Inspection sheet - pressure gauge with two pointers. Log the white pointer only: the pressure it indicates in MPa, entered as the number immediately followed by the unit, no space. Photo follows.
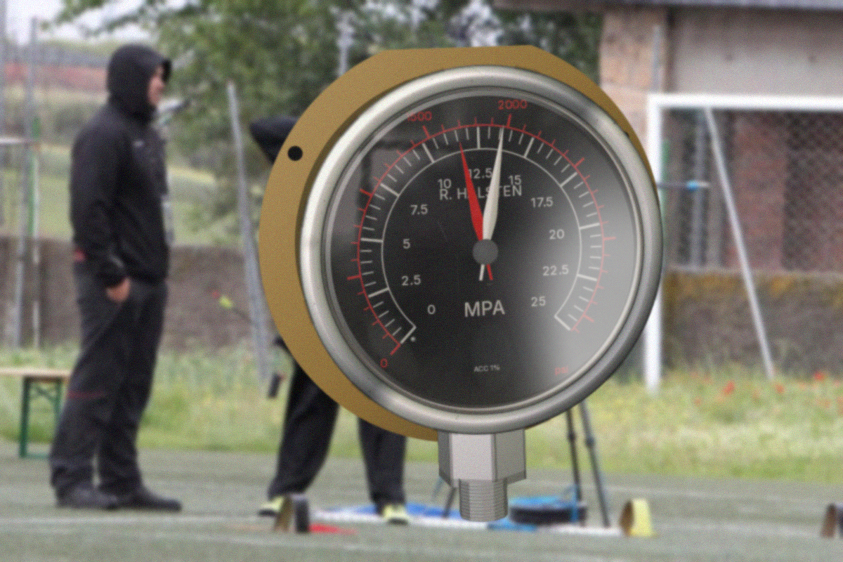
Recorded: 13.5MPa
